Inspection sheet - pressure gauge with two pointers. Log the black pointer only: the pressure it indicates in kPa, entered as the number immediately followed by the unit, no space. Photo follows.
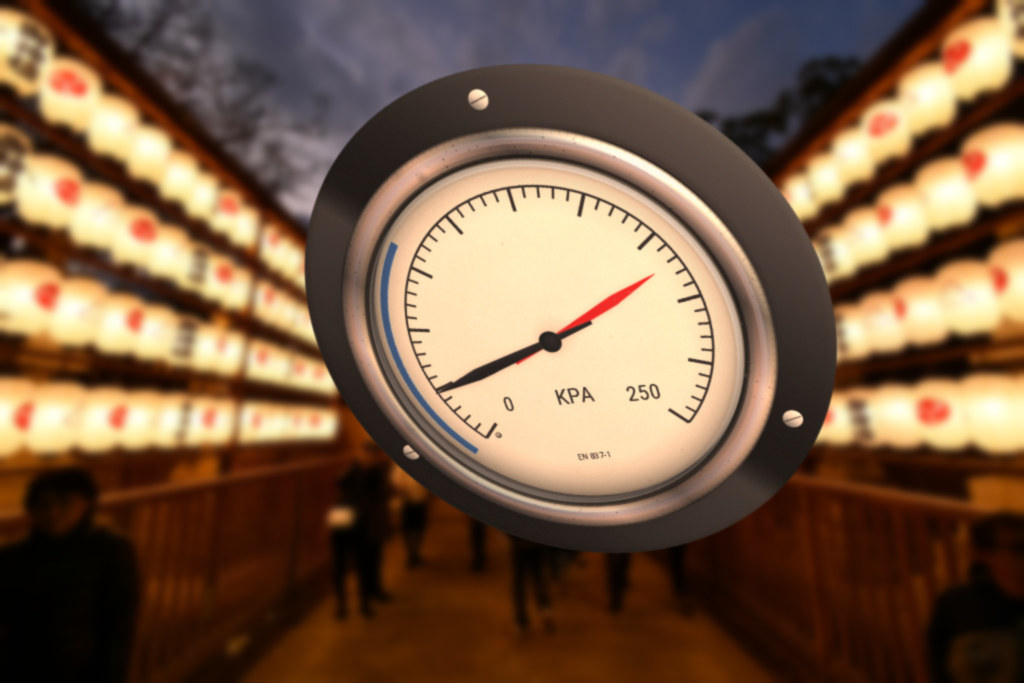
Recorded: 25kPa
